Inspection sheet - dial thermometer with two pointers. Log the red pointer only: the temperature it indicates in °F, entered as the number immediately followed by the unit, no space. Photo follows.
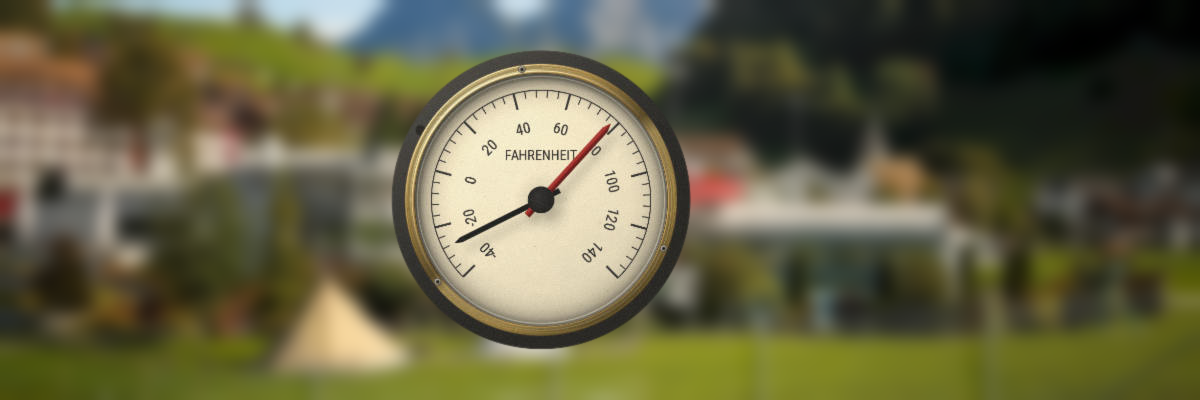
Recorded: 78°F
